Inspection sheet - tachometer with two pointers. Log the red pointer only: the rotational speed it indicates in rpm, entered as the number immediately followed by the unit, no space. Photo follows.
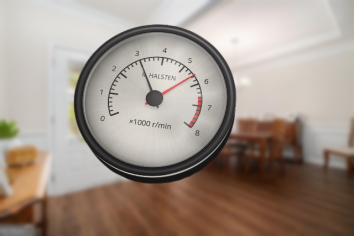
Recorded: 5600rpm
